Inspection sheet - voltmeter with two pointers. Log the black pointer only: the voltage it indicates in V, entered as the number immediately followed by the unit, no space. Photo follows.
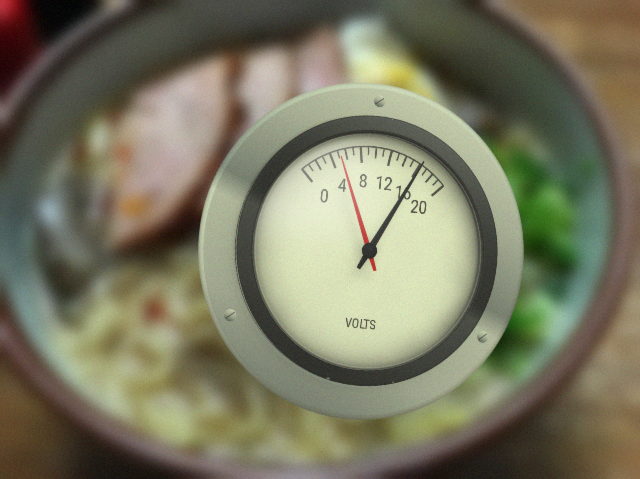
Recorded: 16V
